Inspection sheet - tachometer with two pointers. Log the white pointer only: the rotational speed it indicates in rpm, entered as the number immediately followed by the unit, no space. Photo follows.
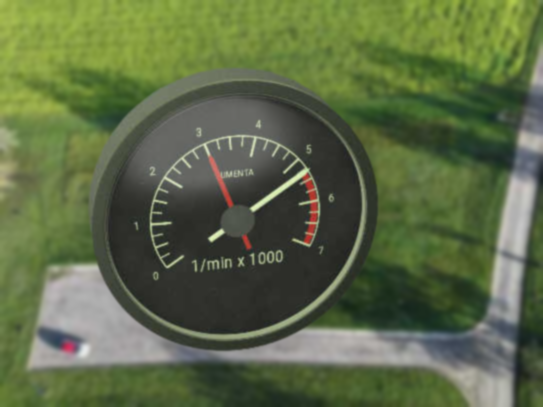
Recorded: 5250rpm
